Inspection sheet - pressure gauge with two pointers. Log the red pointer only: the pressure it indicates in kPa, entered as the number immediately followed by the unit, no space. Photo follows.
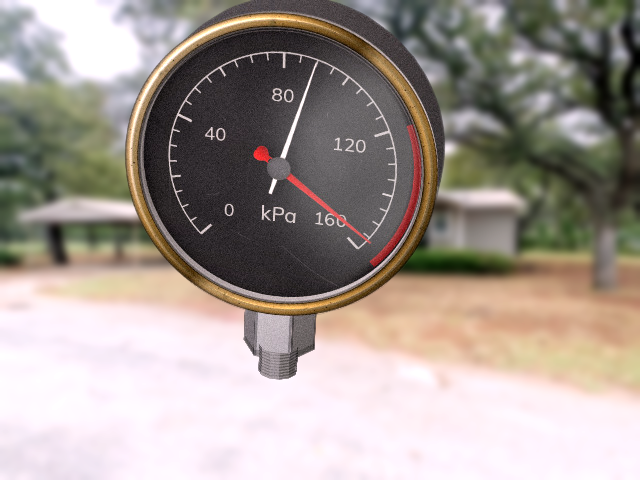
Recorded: 155kPa
